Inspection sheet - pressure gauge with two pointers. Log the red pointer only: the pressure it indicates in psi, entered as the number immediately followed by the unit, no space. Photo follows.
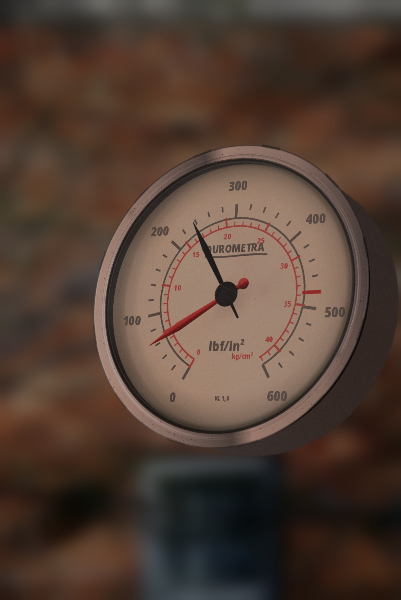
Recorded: 60psi
